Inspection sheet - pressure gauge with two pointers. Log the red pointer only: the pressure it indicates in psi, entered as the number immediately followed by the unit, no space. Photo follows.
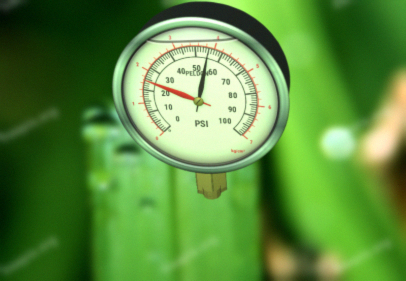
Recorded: 25psi
